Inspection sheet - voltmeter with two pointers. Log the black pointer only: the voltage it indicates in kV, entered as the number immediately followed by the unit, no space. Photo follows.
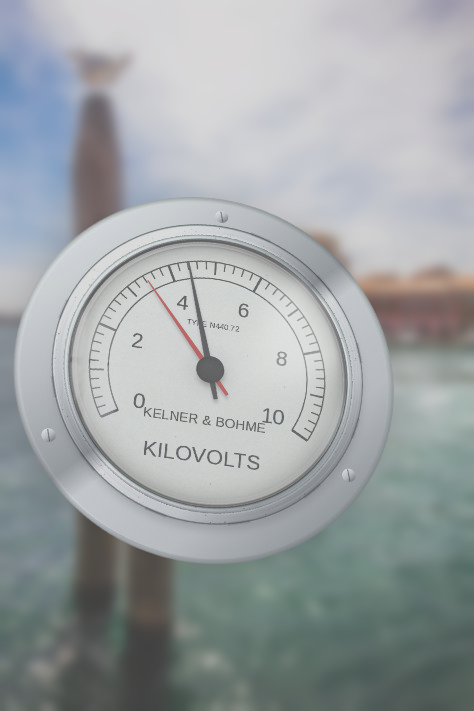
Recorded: 4.4kV
